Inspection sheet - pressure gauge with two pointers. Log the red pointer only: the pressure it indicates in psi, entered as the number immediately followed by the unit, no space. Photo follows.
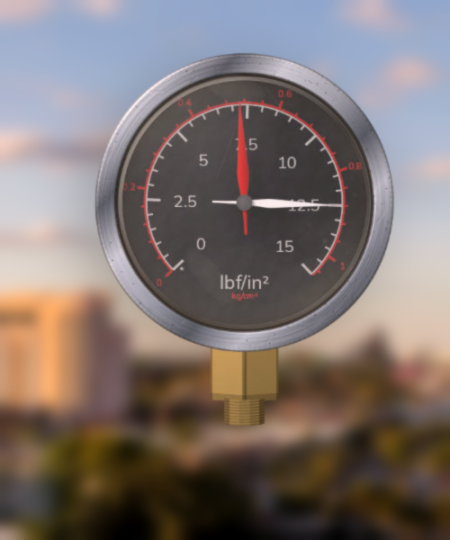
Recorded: 7.25psi
